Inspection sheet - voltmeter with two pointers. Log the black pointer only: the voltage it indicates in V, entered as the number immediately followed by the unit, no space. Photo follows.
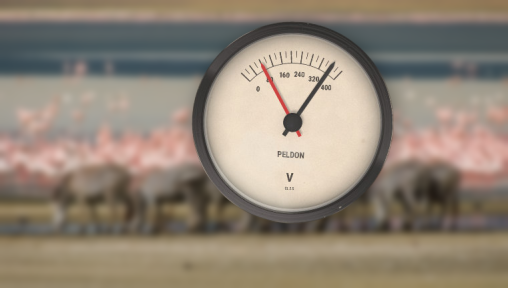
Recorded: 360V
